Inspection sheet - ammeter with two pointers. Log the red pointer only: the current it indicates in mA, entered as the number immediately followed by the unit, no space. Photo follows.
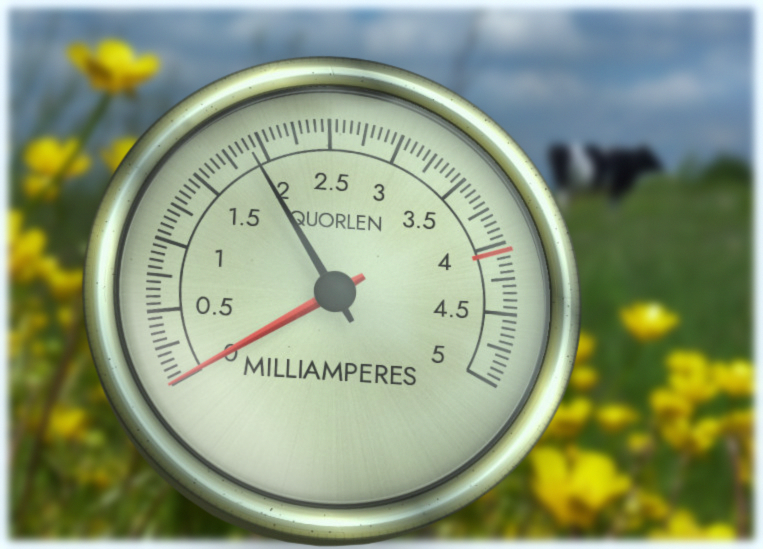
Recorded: 0mA
